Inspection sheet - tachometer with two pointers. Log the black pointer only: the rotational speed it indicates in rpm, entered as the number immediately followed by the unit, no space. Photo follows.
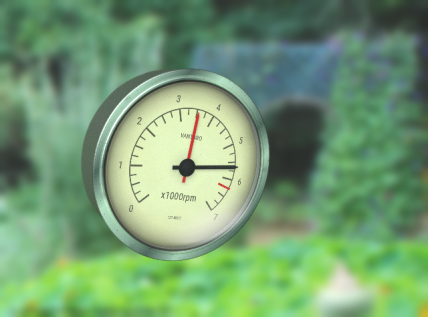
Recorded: 5625rpm
